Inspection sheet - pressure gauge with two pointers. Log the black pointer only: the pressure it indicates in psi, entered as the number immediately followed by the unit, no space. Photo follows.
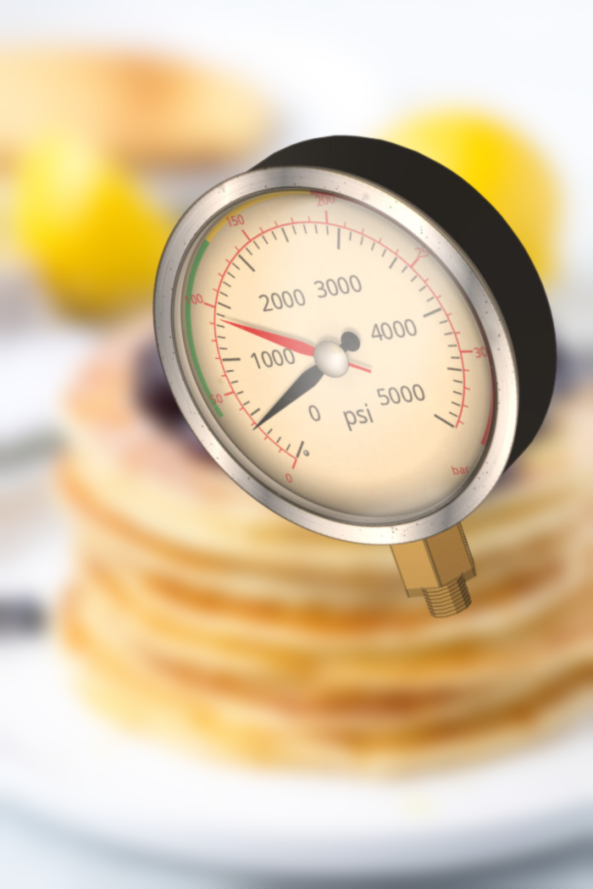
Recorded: 400psi
